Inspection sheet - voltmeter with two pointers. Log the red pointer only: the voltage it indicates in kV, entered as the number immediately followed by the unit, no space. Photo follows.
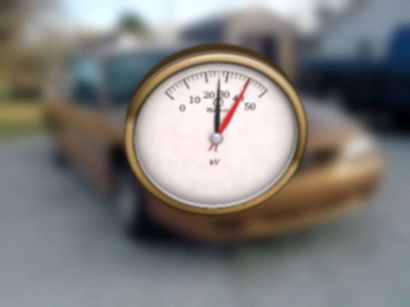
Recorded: 40kV
